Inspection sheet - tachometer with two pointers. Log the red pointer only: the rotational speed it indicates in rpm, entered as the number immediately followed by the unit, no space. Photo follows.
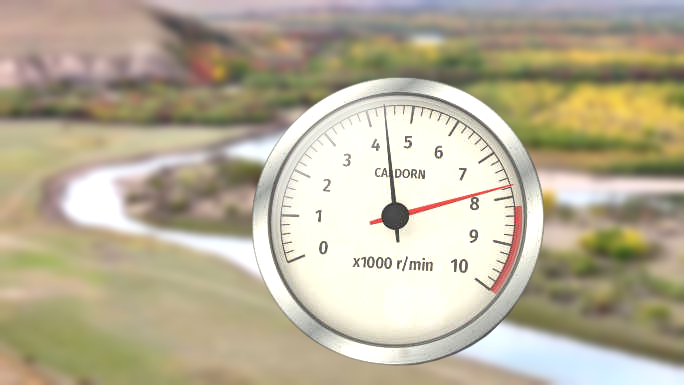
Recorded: 7800rpm
